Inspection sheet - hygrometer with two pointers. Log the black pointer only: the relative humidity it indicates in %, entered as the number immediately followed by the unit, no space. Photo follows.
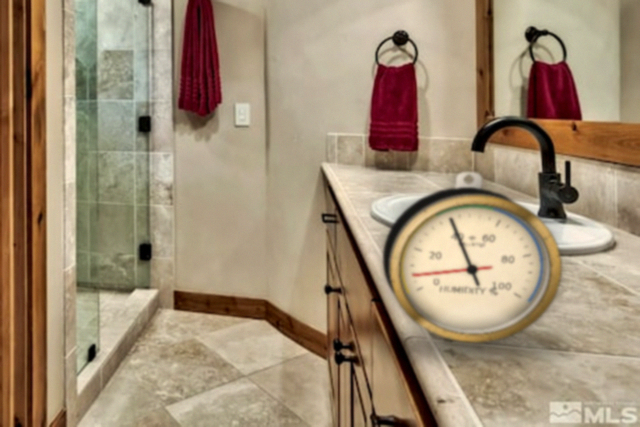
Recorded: 40%
